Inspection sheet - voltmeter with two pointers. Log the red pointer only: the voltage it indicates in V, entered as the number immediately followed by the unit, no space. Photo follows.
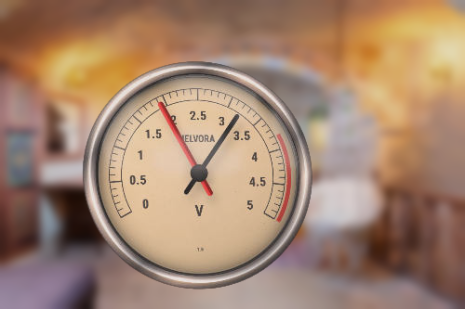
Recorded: 1.9V
